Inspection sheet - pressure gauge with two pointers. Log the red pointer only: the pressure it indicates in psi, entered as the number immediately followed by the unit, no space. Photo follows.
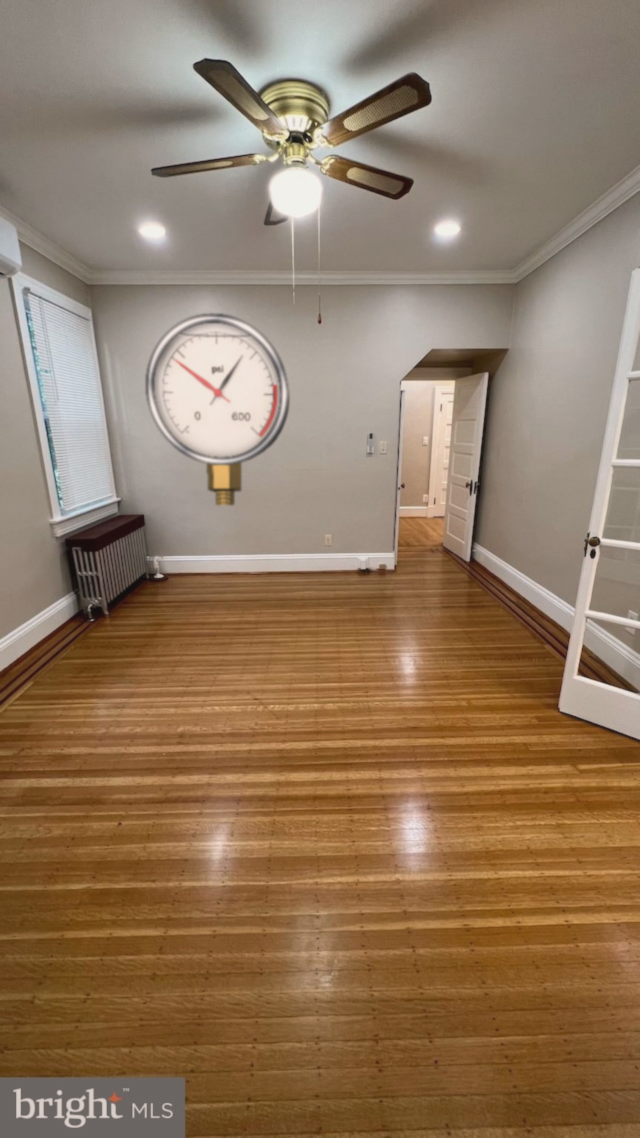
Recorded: 180psi
